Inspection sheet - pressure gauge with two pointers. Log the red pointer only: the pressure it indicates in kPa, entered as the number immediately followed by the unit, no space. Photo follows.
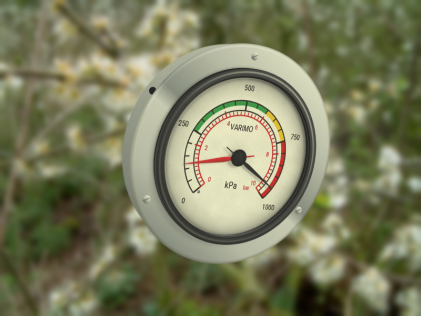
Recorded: 125kPa
